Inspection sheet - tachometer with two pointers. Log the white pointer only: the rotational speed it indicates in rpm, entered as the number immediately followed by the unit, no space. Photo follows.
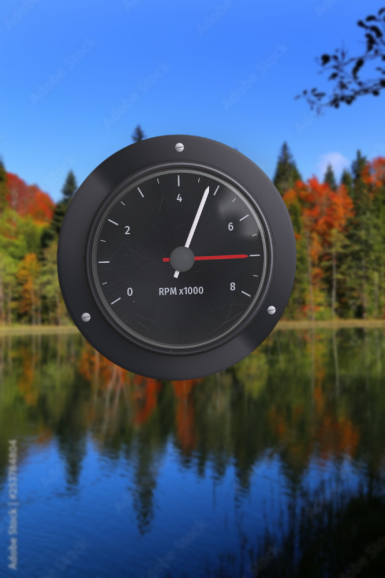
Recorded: 4750rpm
